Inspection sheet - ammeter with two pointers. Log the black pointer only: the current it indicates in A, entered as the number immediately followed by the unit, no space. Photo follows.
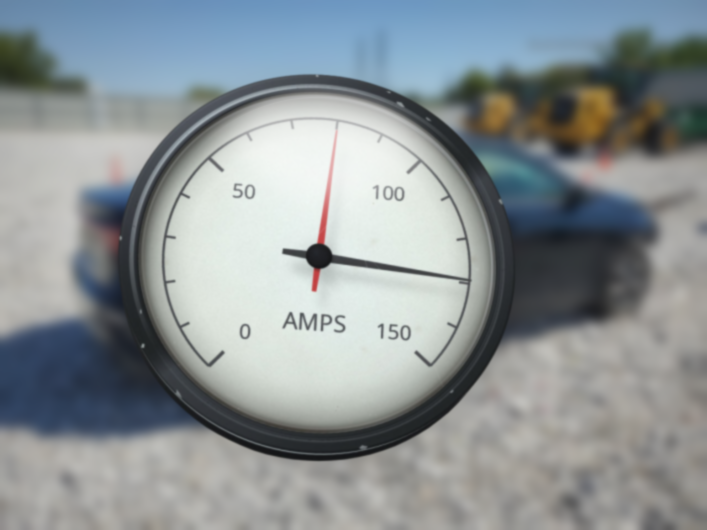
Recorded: 130A
